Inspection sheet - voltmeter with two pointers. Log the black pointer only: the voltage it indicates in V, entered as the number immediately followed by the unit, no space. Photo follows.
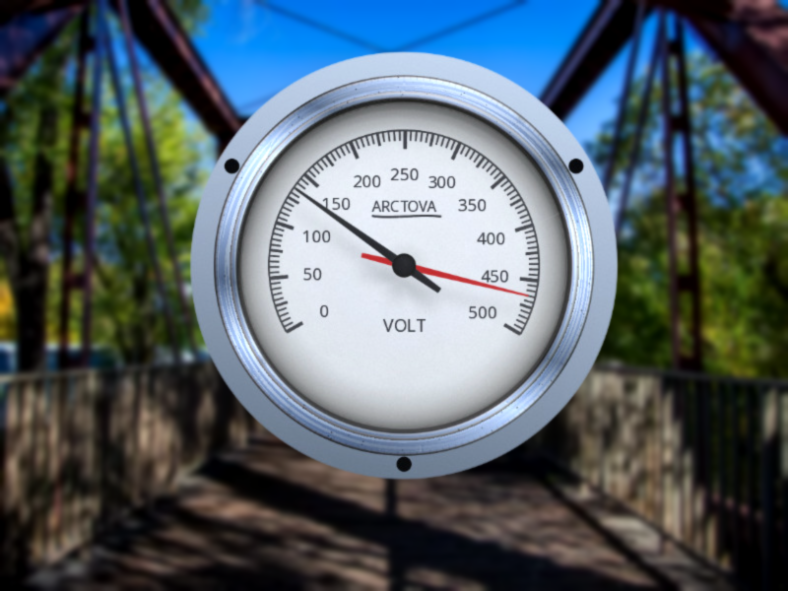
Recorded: 135V
